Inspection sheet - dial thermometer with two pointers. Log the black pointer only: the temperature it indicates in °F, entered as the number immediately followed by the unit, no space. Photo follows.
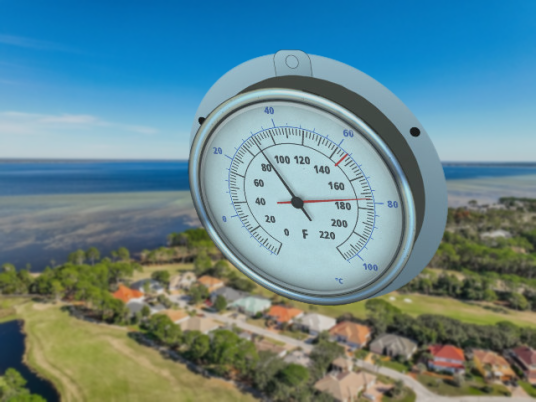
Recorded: 90°F
